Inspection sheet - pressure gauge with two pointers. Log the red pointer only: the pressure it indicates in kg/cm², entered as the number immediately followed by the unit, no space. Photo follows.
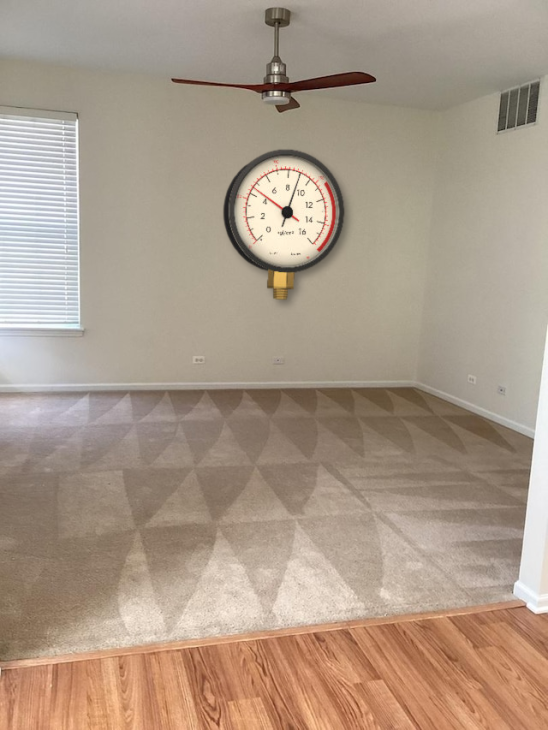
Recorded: 4.5kg/cm²
